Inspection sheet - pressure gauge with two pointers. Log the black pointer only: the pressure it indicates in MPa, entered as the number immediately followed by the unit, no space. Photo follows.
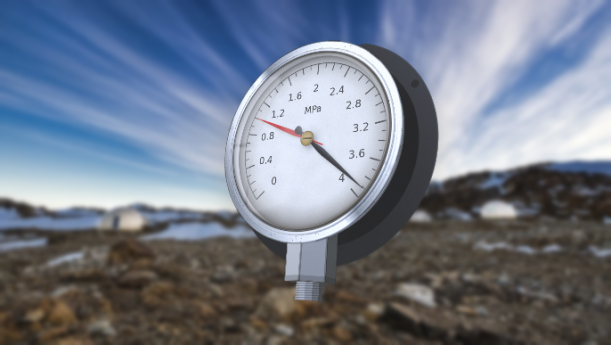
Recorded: 3.9MPa
